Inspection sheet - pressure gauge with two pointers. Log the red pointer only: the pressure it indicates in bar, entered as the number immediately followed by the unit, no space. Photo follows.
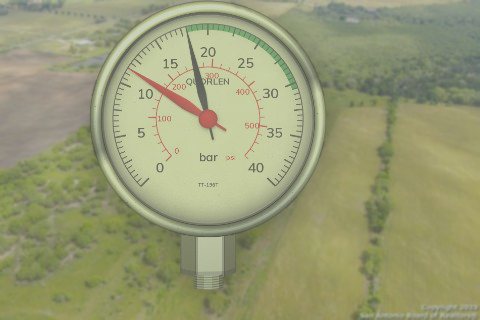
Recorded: 11.5bar
